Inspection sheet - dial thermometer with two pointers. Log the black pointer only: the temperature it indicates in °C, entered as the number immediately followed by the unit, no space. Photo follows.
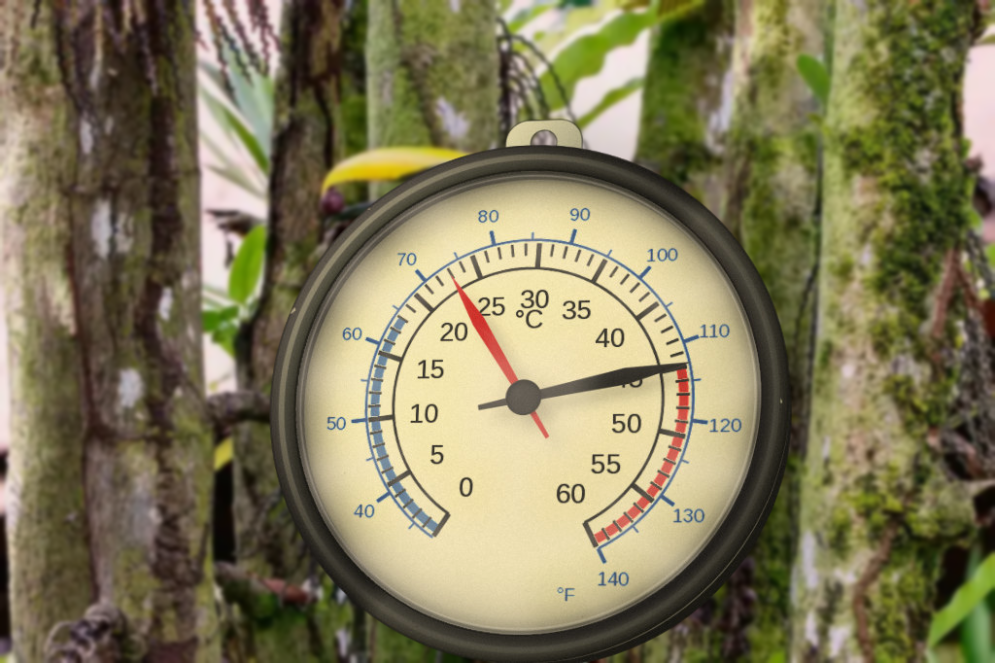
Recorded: 45°C
